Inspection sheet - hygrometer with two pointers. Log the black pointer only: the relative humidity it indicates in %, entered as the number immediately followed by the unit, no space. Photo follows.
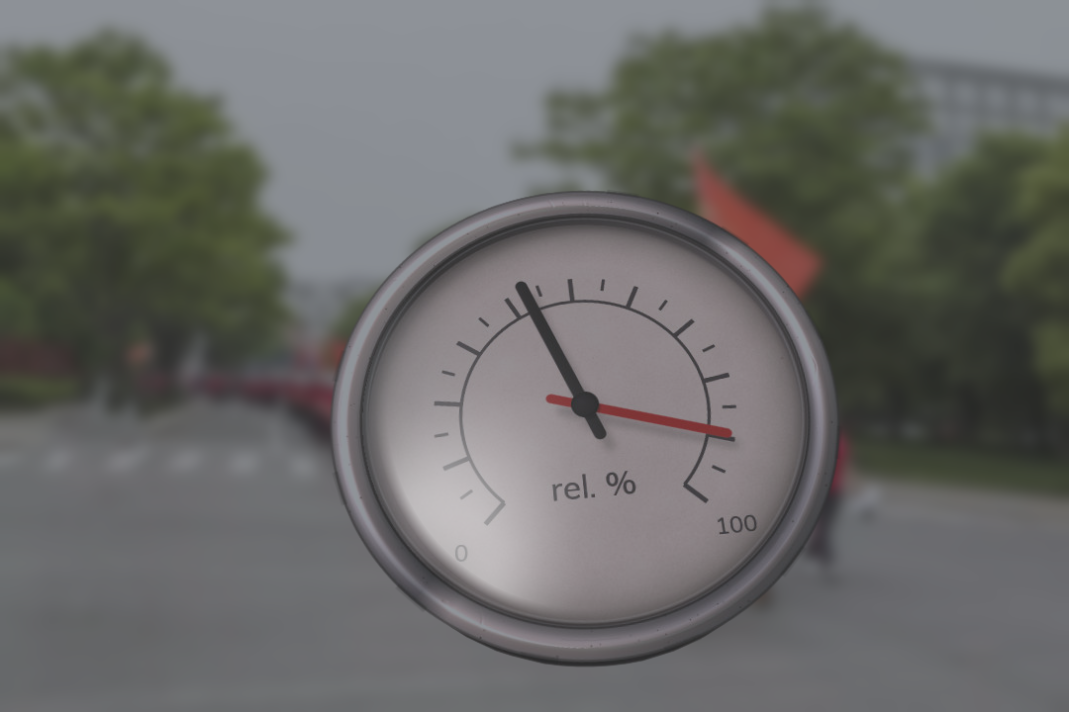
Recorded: 42.5%
